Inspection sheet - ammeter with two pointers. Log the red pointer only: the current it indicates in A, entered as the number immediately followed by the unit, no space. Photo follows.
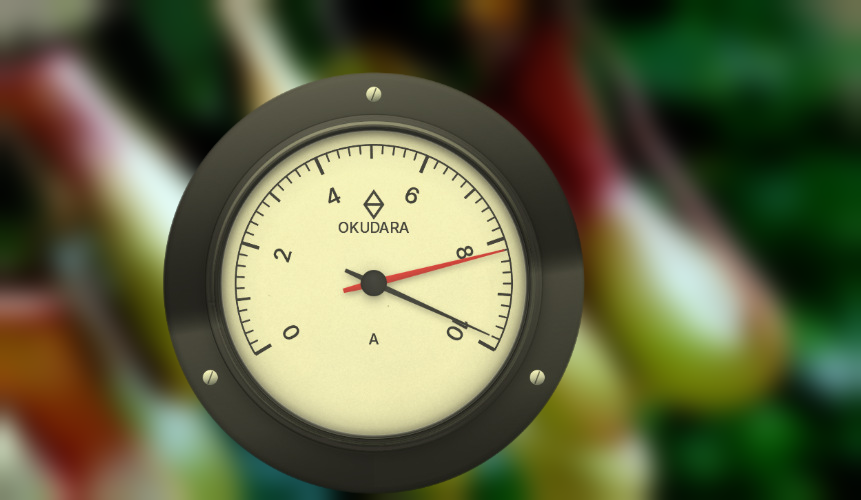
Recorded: 8.2A
